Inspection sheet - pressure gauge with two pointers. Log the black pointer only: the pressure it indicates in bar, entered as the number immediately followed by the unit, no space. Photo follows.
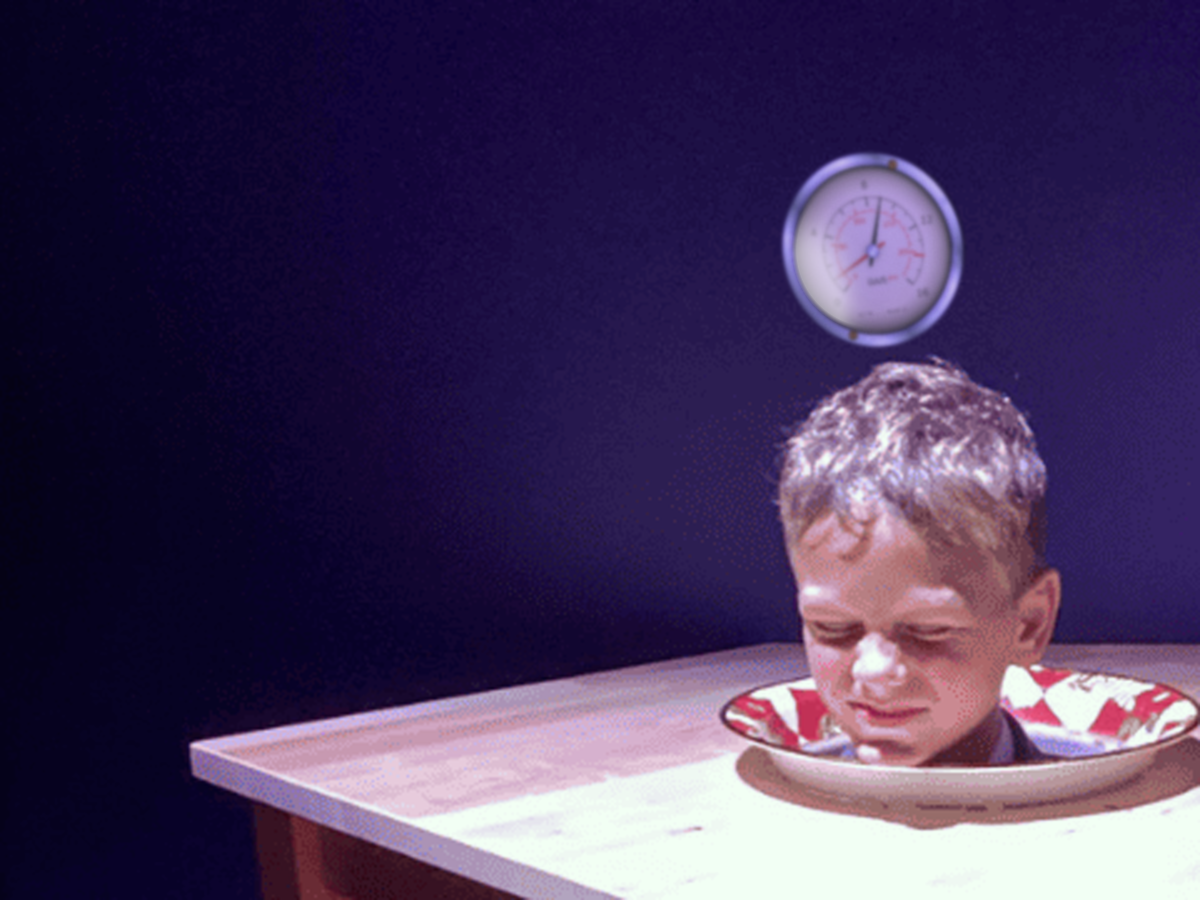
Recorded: 9bar
